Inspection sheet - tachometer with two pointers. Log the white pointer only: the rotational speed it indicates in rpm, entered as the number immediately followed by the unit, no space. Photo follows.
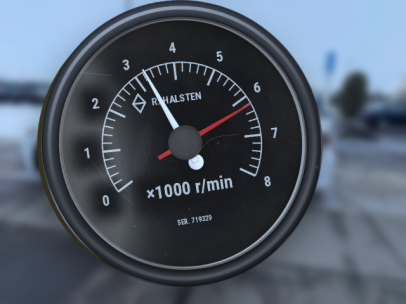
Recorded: 3200rpm
